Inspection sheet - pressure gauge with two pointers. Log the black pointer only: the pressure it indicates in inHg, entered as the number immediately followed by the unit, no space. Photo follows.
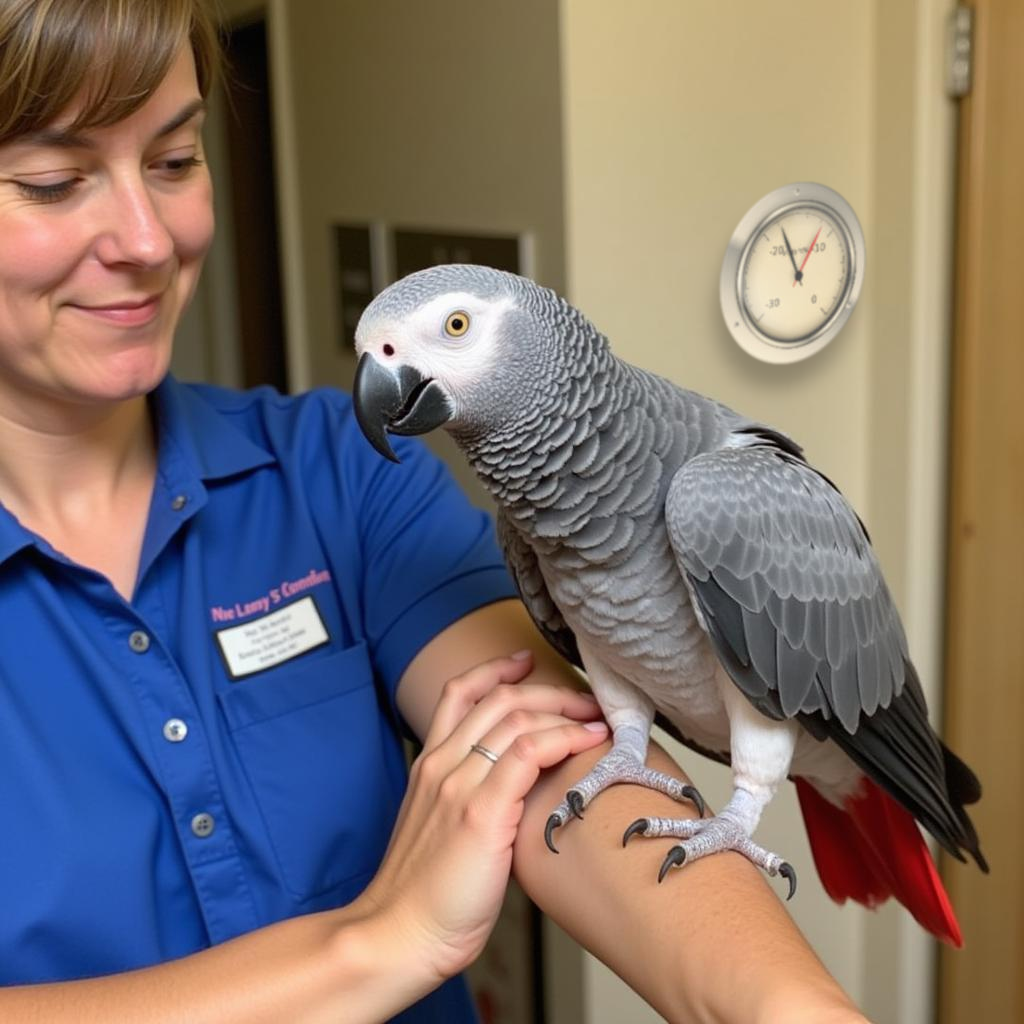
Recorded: -18inHg
